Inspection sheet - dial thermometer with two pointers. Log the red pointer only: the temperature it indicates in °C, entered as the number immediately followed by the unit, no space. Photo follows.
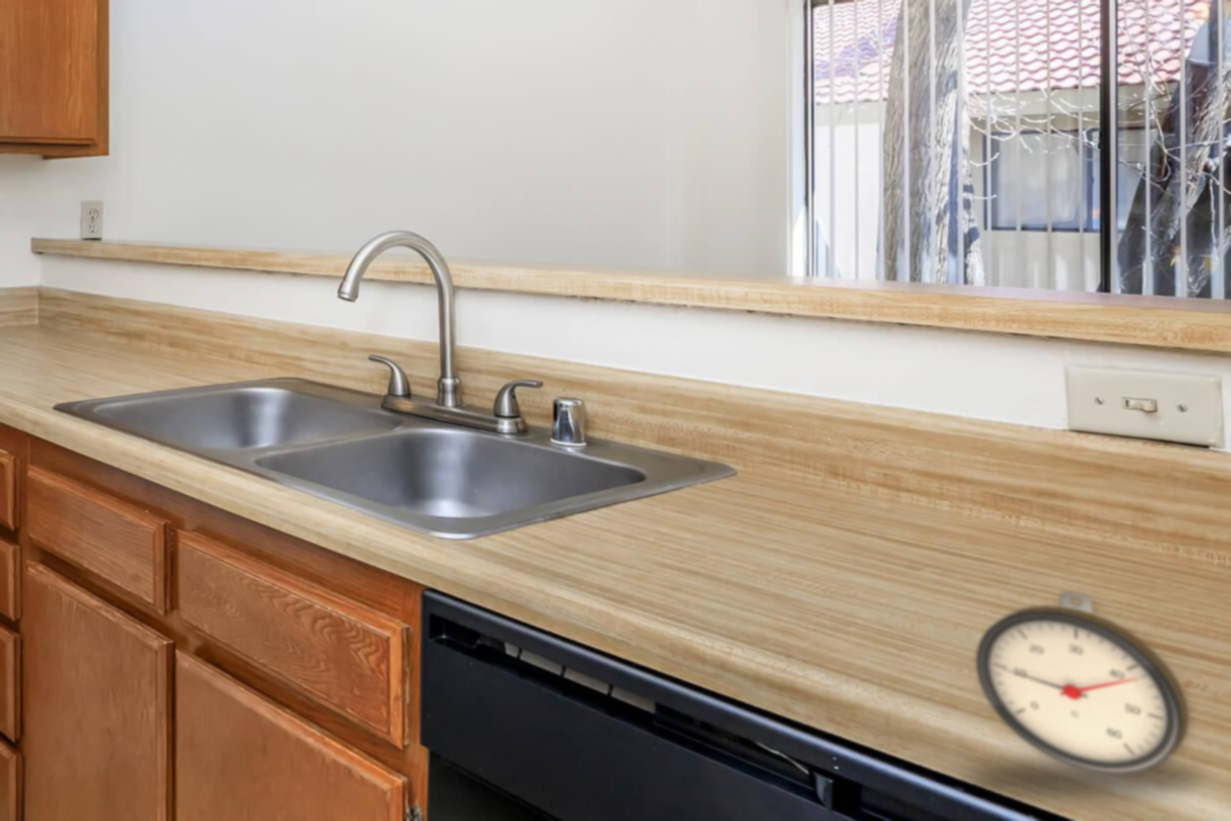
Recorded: 42°C
